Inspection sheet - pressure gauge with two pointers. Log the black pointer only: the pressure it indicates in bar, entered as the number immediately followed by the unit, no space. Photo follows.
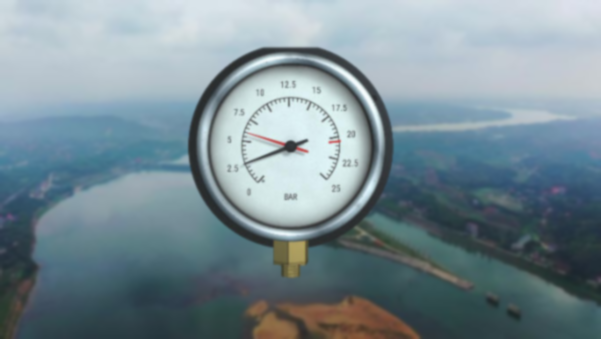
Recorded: 2.5bar
